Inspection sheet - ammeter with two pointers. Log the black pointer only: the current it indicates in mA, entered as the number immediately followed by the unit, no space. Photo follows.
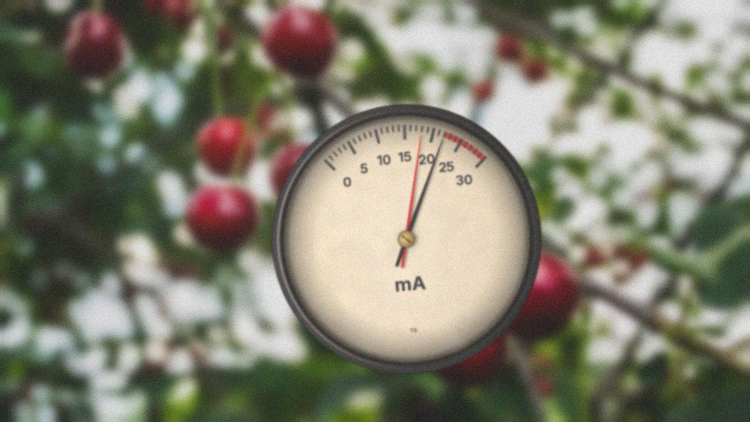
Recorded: 22mA
